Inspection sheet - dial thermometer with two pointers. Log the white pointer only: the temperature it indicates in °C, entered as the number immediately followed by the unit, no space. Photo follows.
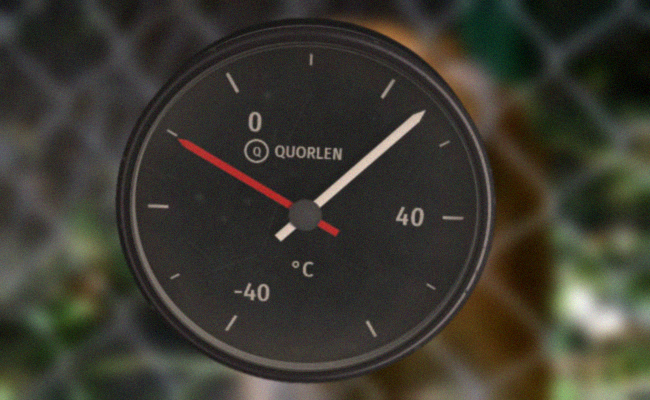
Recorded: 25°C
